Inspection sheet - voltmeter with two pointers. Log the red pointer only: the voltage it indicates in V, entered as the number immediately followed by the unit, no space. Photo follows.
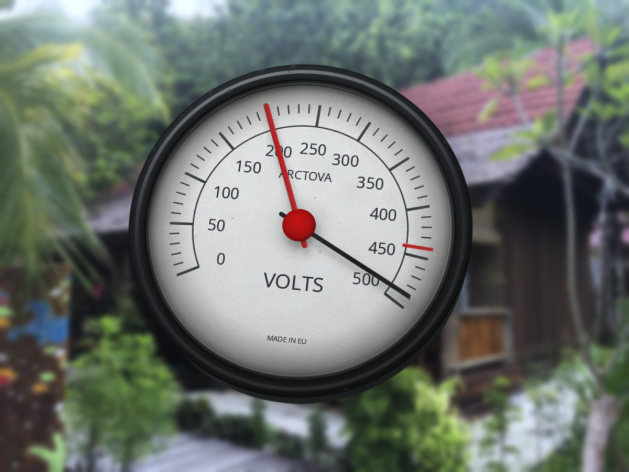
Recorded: 200V
